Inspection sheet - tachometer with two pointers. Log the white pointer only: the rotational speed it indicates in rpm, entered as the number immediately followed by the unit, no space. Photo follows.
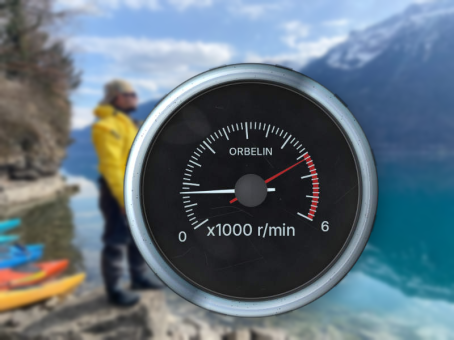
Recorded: 800rpm
